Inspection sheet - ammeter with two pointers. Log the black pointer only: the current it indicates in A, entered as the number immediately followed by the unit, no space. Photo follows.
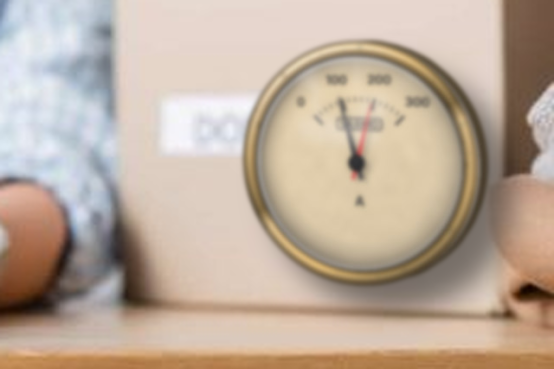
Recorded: 100A
